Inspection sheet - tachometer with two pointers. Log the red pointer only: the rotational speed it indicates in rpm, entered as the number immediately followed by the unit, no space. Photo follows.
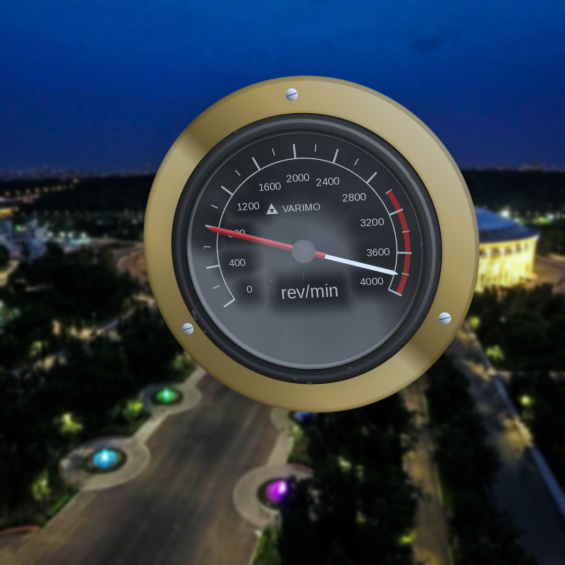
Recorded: 800rpm
